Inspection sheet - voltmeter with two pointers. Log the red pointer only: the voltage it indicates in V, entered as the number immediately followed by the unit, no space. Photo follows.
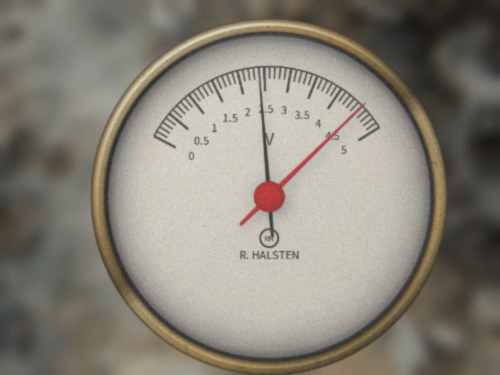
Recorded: 4.5V
